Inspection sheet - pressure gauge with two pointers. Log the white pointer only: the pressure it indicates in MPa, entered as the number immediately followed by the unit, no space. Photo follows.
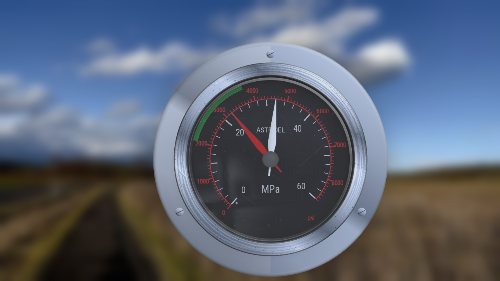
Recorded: 32MPa
